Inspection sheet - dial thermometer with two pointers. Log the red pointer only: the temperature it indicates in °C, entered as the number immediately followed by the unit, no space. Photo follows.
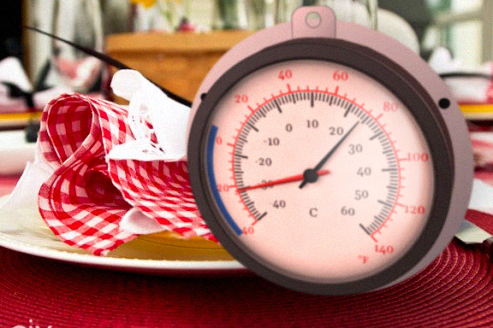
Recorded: -30°C
